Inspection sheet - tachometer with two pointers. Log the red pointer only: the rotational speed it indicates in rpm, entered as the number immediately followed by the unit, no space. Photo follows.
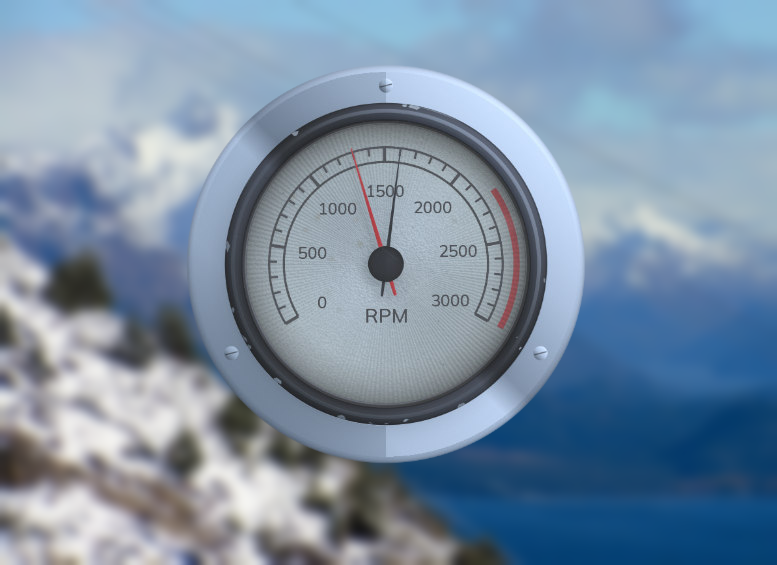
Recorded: 1300rpm
